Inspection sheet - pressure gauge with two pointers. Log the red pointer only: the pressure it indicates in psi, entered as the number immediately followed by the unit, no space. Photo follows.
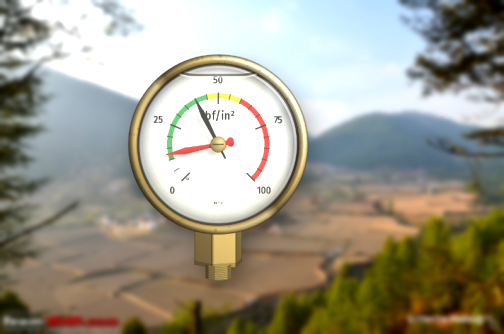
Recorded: 12.5psi
